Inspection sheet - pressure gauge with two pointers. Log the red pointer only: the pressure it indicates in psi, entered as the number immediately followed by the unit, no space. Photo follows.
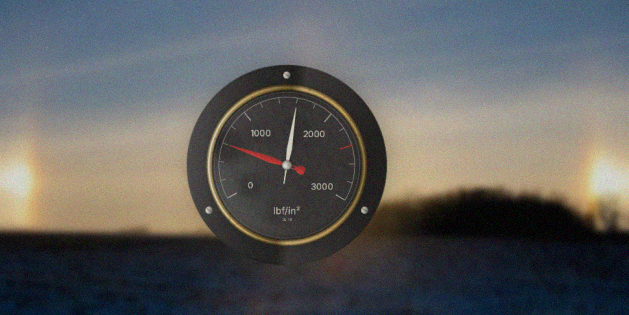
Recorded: 600psi
